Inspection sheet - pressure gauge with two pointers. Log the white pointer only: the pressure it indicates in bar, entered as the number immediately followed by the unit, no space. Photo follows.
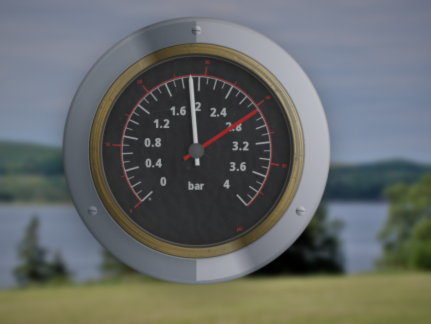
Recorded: 1.9bar
